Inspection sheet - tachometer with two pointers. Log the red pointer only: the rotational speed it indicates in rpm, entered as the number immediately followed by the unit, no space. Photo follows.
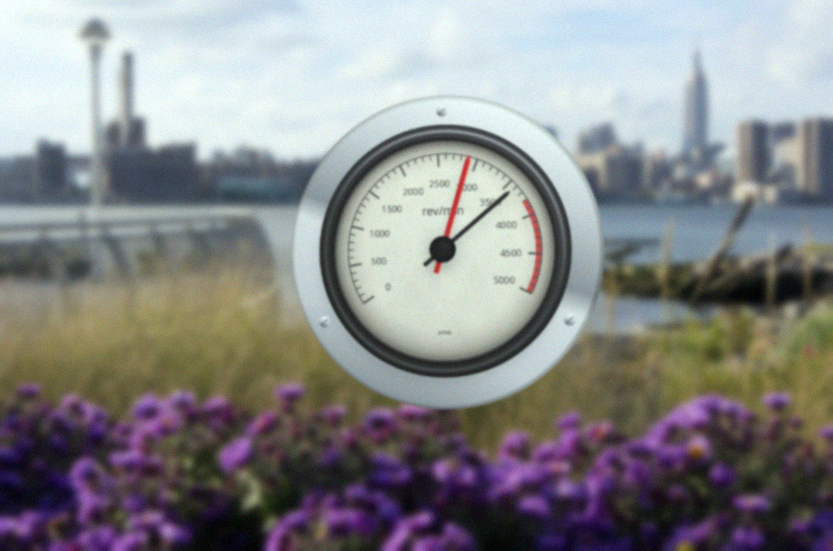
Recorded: 2900rpm
